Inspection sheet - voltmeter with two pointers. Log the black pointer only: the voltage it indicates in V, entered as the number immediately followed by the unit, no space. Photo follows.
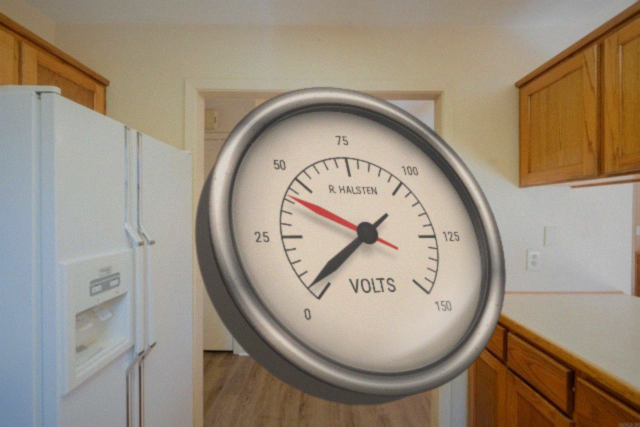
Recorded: 5V
